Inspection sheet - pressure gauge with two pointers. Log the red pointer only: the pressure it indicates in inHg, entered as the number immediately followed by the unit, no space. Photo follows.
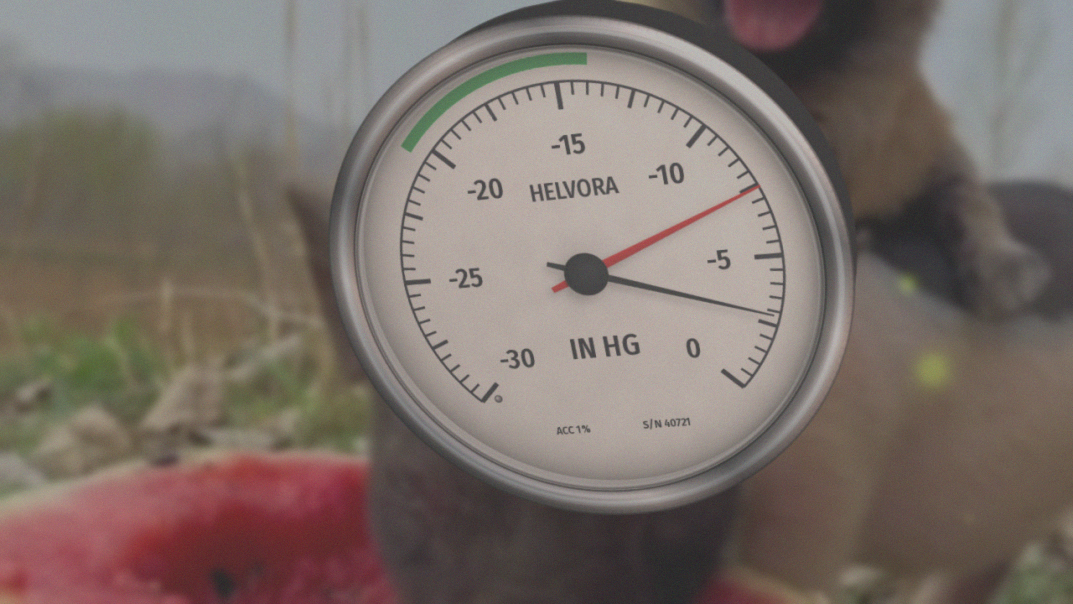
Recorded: -7.5inHg
